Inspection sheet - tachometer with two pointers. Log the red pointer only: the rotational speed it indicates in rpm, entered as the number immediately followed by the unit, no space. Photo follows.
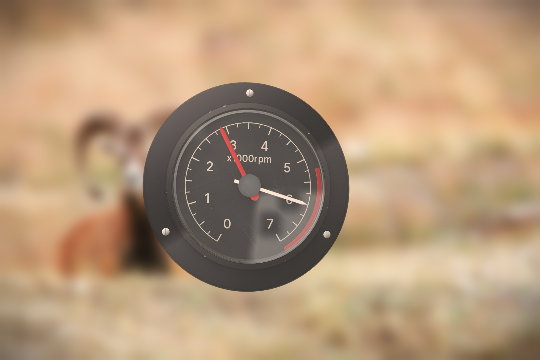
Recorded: 2875rpm
